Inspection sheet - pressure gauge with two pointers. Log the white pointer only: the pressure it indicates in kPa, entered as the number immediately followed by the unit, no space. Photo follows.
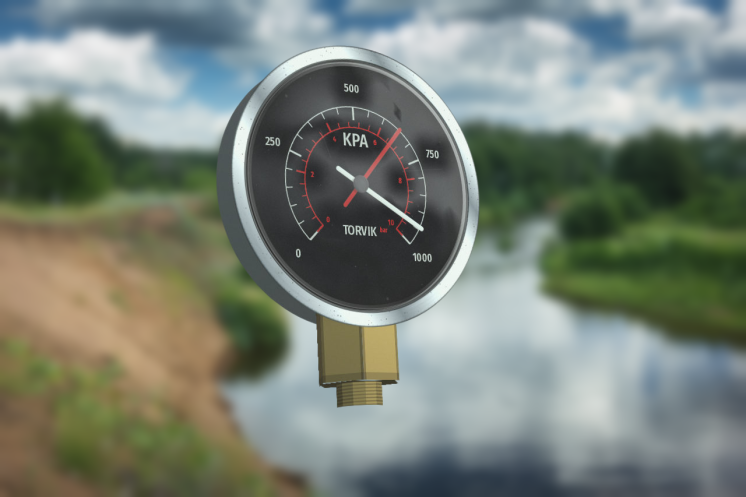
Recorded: 950kPa
